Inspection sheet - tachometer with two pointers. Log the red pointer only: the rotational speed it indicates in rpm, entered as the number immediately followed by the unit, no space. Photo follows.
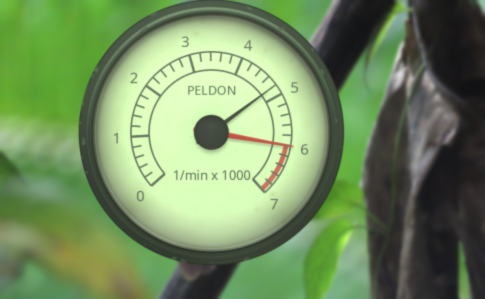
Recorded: 6000rpm
